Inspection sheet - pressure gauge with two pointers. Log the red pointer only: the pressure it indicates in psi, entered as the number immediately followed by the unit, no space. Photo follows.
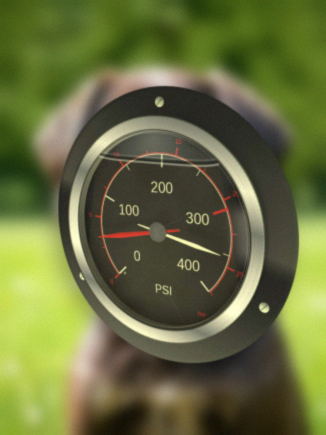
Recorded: 50psi
